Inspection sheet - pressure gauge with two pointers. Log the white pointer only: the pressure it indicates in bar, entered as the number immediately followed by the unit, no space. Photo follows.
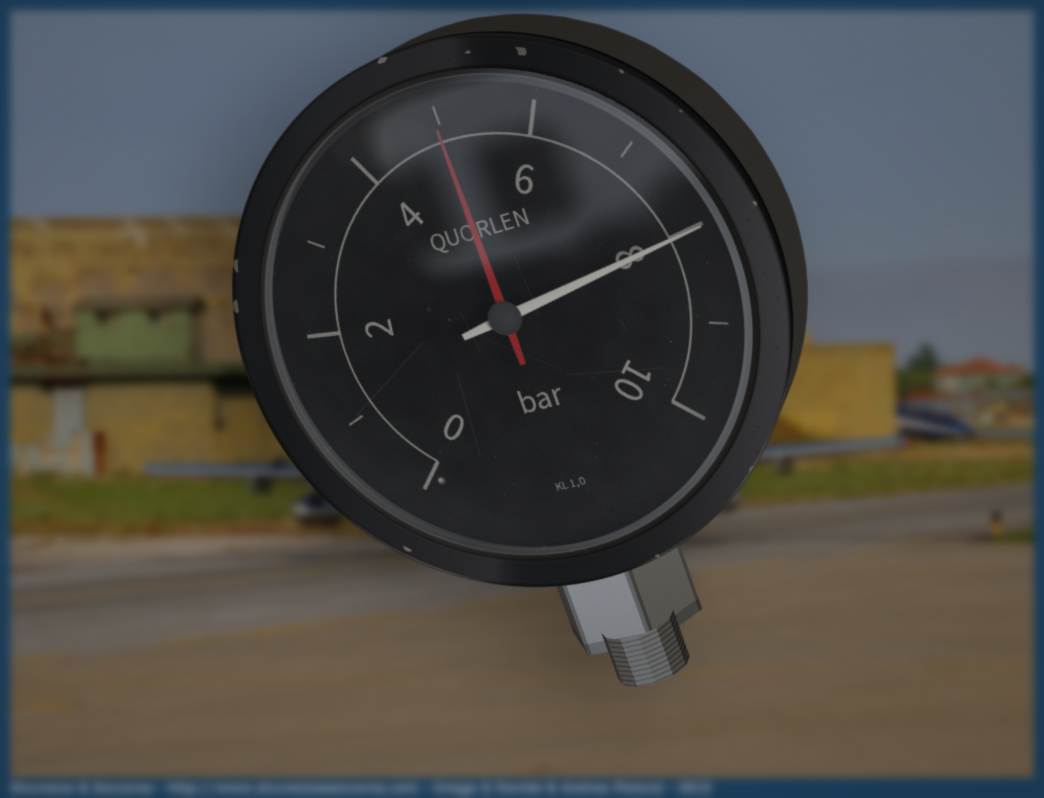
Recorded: 8bar
